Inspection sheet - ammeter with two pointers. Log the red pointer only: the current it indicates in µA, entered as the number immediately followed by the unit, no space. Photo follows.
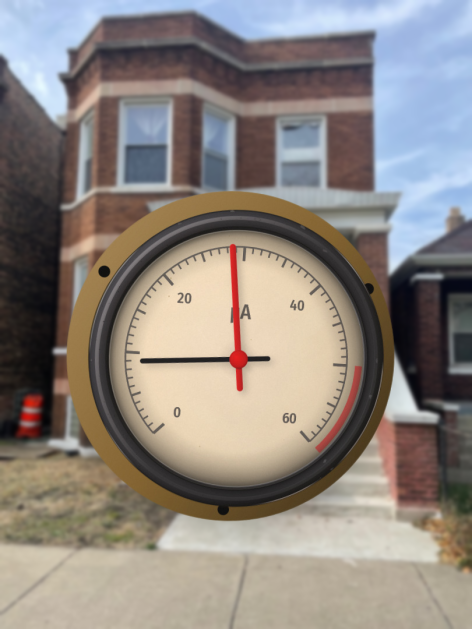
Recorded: 28.5µA
